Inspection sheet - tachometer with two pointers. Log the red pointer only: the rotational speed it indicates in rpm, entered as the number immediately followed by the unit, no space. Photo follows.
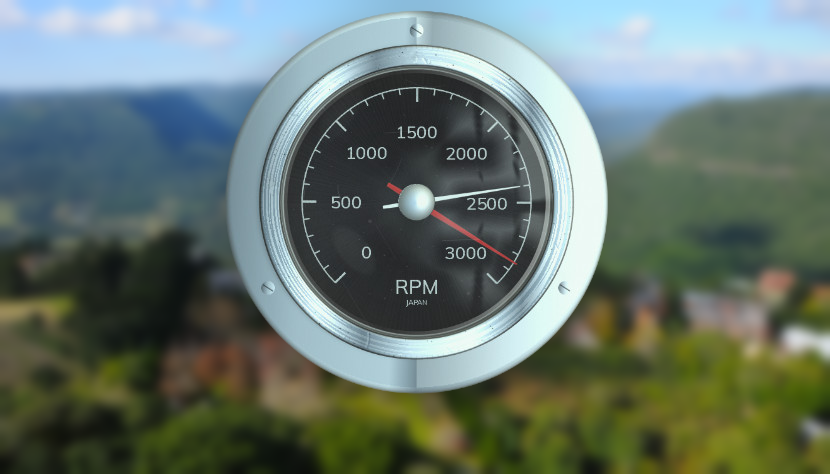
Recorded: 2850rpm
